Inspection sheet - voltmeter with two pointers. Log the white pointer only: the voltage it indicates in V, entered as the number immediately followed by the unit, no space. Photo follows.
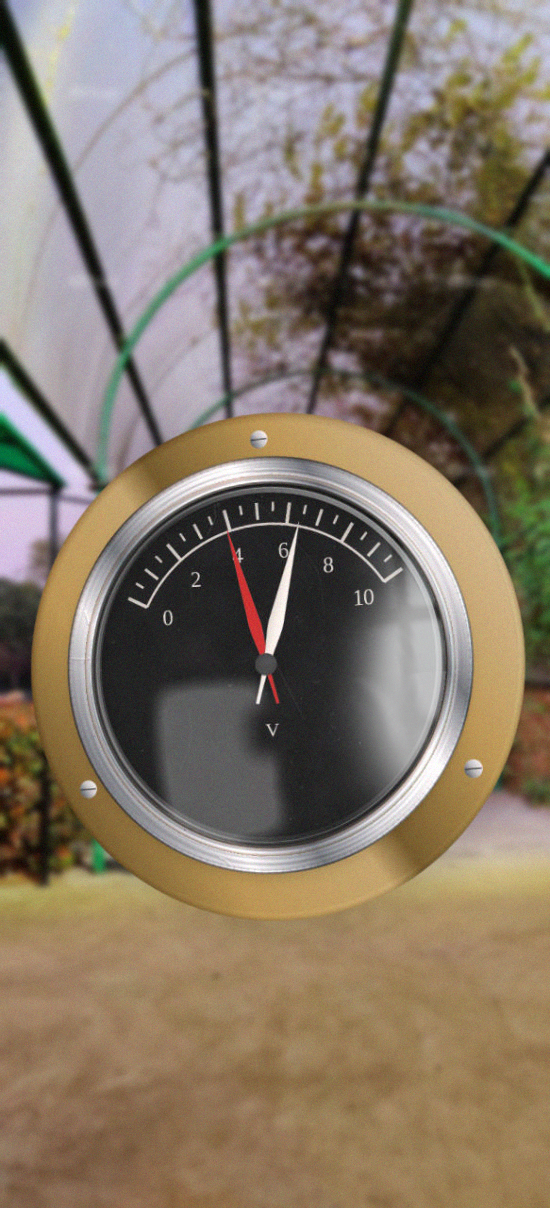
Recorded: 6.5V
